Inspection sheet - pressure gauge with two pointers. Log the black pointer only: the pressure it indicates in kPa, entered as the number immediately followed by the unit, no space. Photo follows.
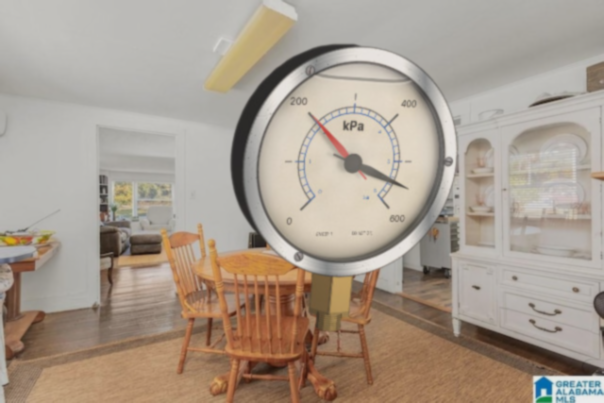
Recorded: 550kPa
